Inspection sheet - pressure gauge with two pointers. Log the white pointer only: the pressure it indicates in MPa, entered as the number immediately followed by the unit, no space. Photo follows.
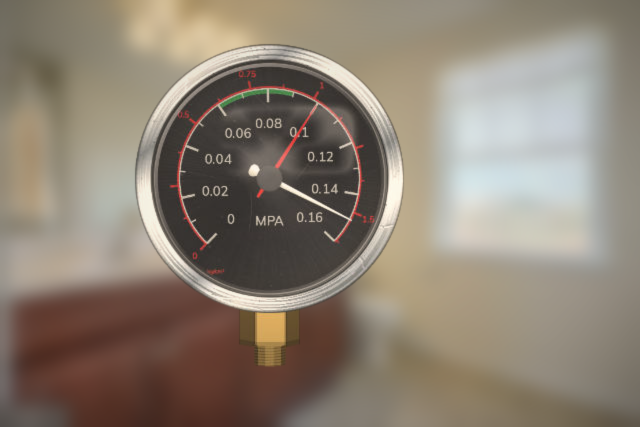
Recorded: 0.15MPa
